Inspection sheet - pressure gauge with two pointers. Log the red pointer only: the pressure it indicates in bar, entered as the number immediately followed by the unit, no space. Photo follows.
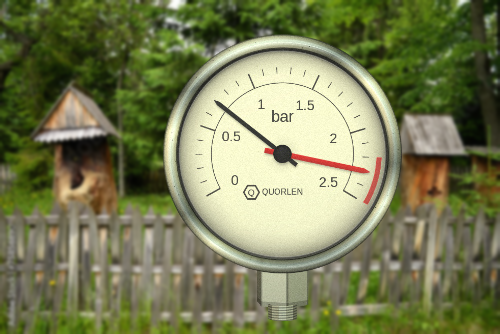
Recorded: 2.3bar
